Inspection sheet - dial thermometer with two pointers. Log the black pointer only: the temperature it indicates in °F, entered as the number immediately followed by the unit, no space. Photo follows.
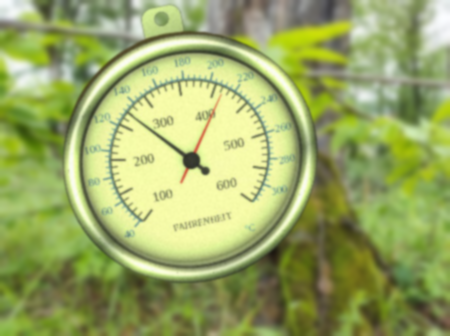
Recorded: 270°F
